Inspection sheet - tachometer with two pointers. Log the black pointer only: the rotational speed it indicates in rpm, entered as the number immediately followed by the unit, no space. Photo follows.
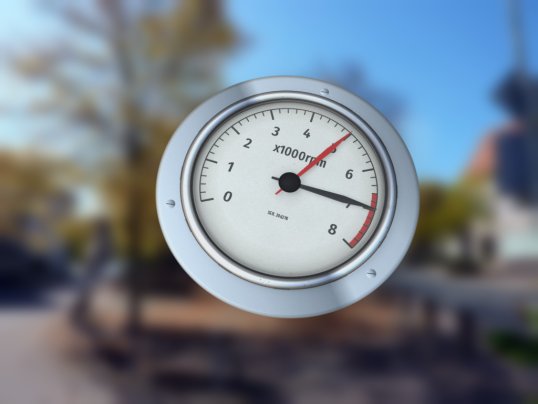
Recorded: 7000rpm
